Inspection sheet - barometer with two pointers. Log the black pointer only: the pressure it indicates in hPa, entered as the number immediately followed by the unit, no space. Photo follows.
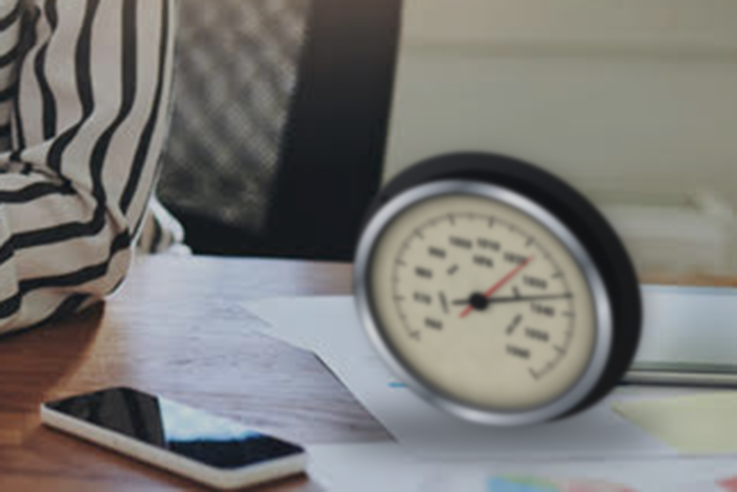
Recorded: 1035hPa
